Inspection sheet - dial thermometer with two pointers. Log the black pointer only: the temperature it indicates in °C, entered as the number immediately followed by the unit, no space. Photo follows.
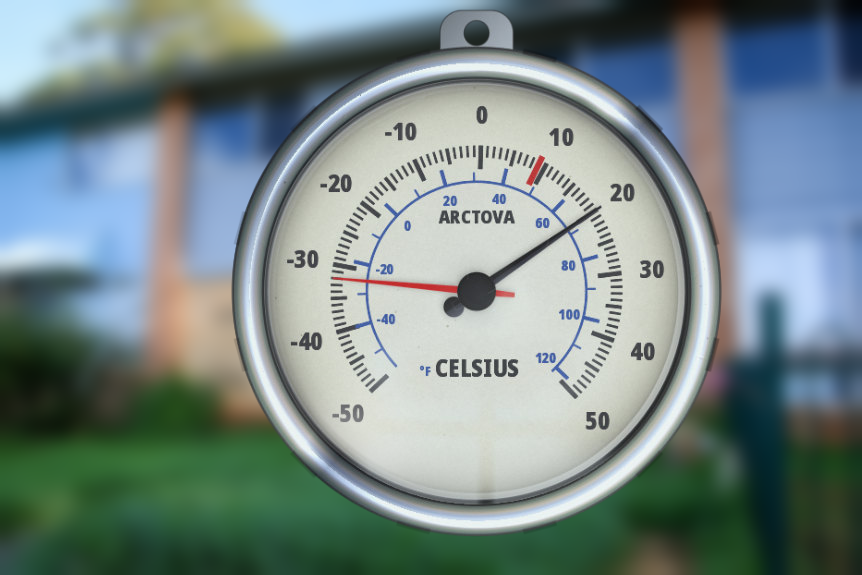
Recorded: 20°C
